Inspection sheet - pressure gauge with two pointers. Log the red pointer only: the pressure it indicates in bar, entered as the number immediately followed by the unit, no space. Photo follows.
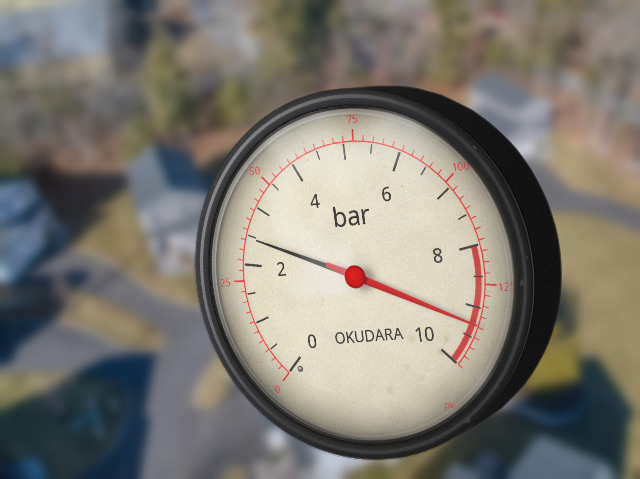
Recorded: 9.25bar
